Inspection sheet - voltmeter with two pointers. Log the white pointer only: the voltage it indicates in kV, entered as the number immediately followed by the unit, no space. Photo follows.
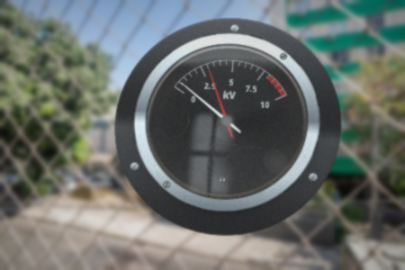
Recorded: 0.5kV
